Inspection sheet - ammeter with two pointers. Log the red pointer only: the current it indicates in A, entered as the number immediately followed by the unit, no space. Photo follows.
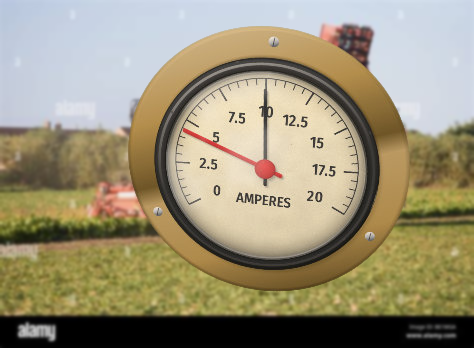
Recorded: 4.5A
